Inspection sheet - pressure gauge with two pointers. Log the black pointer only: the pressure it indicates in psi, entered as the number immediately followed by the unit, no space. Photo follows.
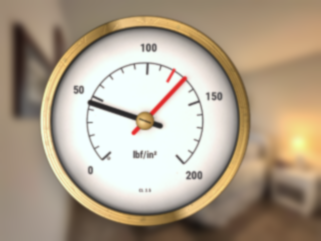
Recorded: 45psi
